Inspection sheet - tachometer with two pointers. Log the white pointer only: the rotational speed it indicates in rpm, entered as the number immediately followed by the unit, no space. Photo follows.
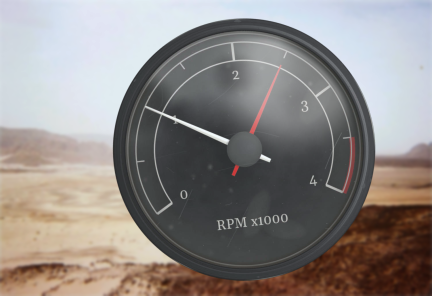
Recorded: 1000rpm
